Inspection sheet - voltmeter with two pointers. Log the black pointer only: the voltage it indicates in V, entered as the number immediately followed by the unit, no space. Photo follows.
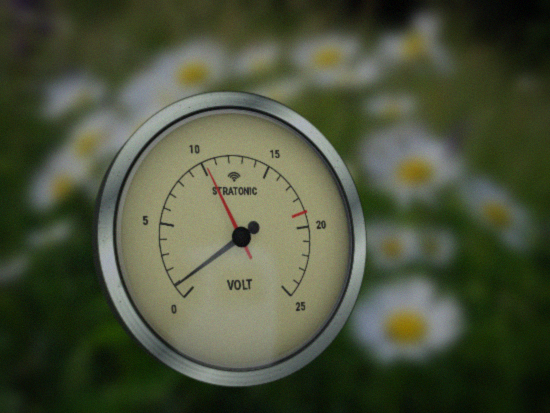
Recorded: 1V
